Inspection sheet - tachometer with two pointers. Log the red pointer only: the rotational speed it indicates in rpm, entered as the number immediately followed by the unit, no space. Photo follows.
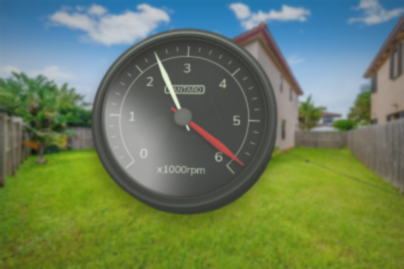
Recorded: 5800rpm
